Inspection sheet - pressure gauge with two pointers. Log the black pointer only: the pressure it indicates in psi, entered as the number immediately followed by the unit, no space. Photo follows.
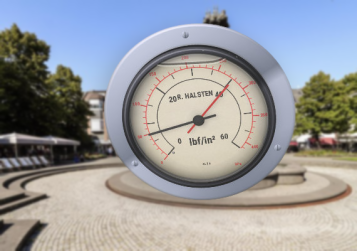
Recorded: 7.5psi
